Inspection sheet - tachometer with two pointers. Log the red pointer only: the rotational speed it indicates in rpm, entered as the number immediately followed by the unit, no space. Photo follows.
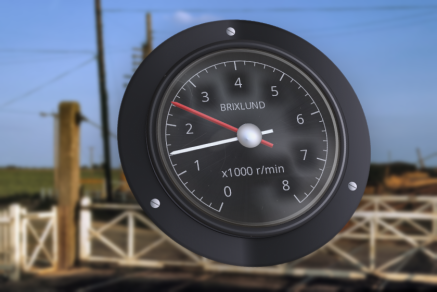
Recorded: 2400rpm
